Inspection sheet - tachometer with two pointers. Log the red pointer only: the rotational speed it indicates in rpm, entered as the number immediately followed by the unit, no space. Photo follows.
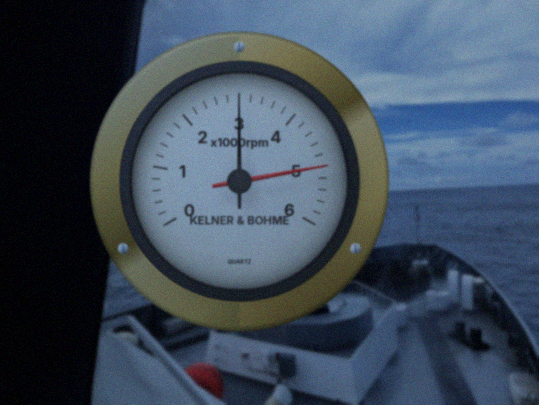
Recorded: 5000rpm
